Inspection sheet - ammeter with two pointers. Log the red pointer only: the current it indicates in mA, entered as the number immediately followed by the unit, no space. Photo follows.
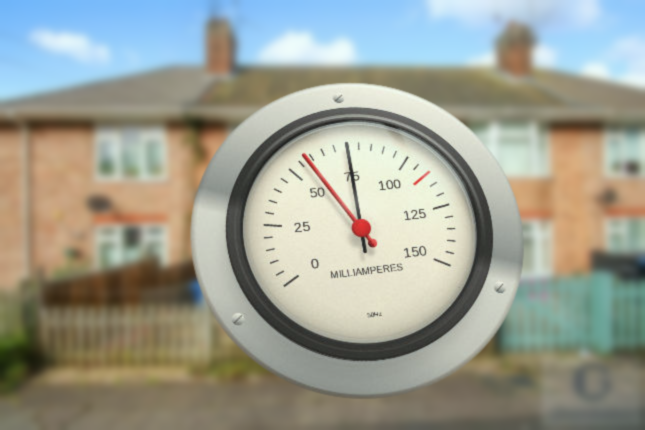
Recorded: 57.5mA
